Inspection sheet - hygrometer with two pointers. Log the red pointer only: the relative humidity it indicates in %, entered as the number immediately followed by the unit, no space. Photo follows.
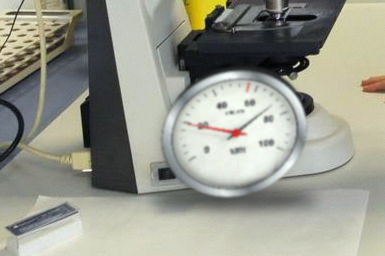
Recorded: 20%
